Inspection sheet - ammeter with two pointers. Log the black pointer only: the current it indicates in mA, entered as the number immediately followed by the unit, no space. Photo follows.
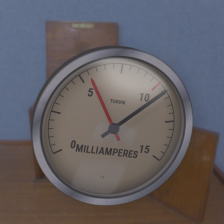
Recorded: 10.5mA
